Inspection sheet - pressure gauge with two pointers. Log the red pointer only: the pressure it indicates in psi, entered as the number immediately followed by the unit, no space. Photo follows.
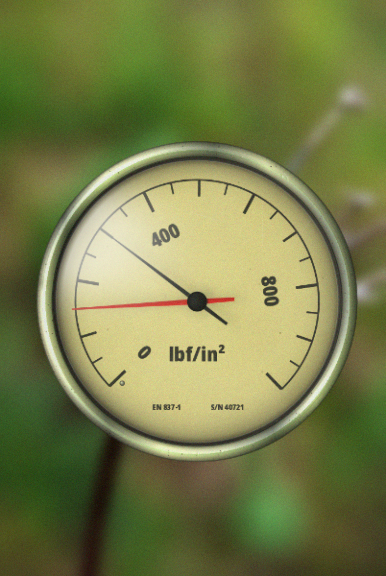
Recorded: 150psi
